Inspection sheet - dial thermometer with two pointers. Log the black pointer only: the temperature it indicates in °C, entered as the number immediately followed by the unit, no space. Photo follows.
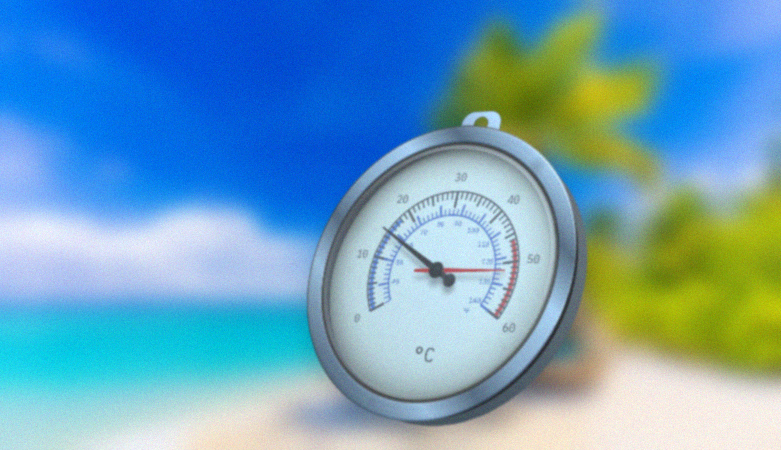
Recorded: 15°C
